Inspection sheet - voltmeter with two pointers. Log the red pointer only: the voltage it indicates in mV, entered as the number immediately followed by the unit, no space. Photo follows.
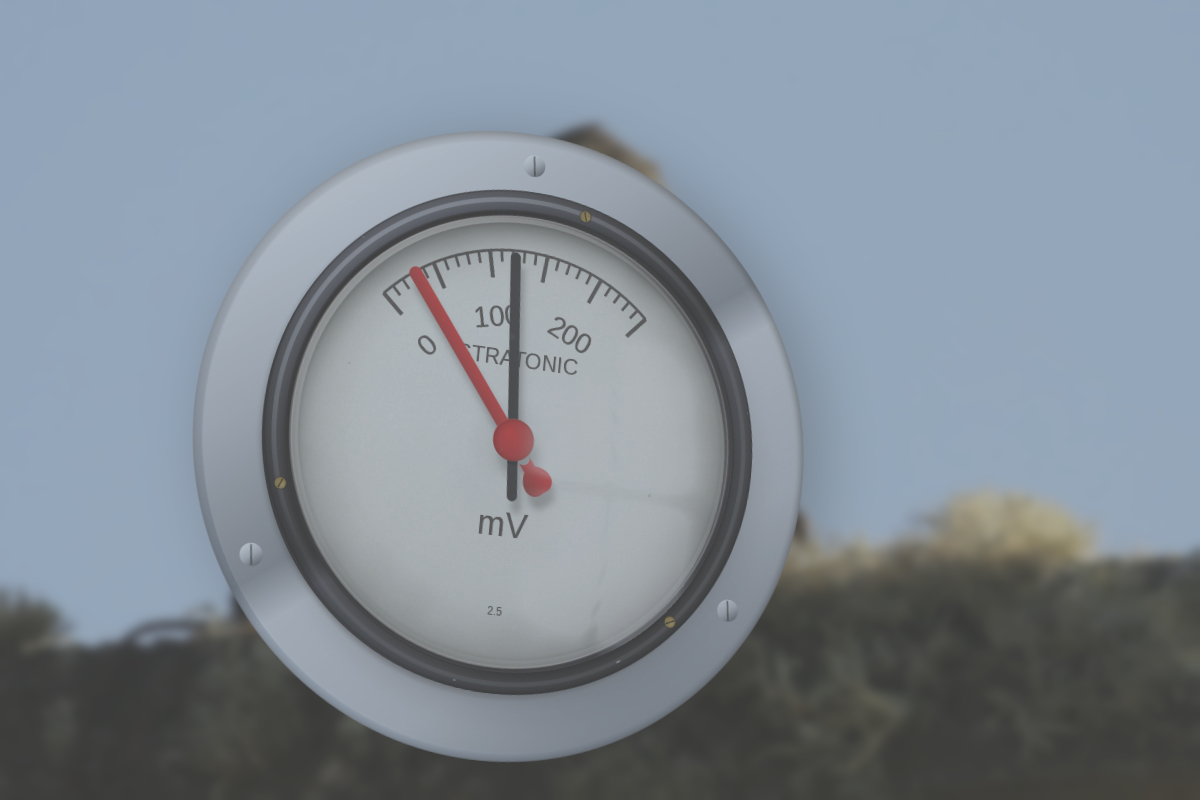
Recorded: 30mV
